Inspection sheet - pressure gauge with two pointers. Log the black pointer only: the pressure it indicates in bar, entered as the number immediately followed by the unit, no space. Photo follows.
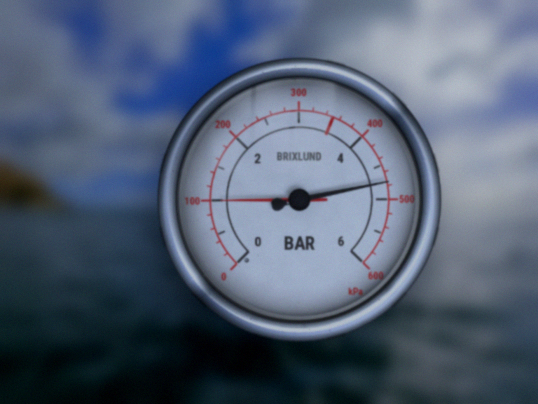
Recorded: 4.75bar
